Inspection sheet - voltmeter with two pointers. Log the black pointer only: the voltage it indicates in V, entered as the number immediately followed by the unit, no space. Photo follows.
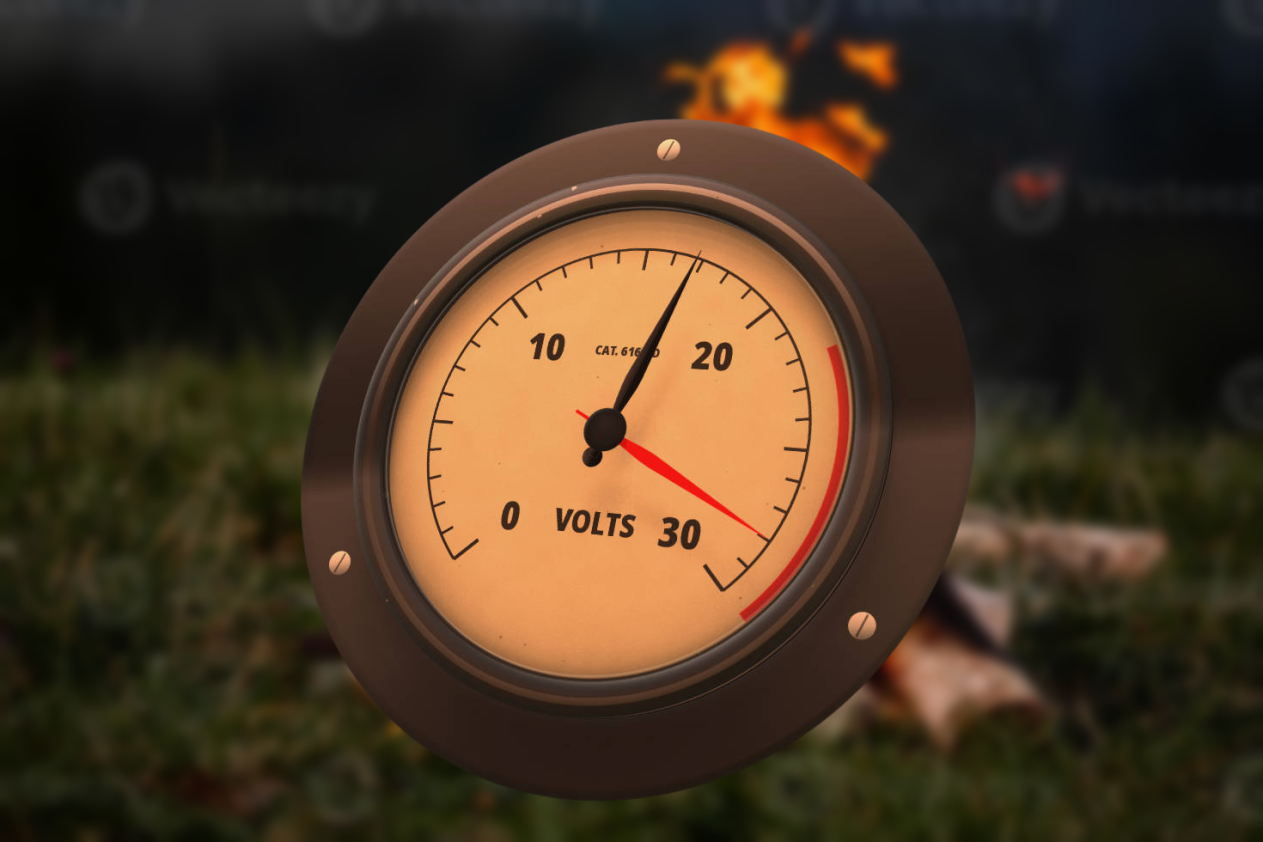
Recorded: 17V
